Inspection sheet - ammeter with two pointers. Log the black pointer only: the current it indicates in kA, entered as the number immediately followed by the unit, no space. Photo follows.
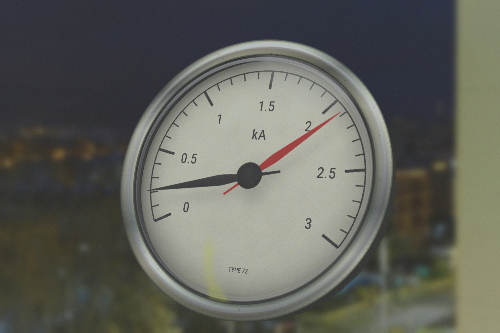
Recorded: 0.2kA
